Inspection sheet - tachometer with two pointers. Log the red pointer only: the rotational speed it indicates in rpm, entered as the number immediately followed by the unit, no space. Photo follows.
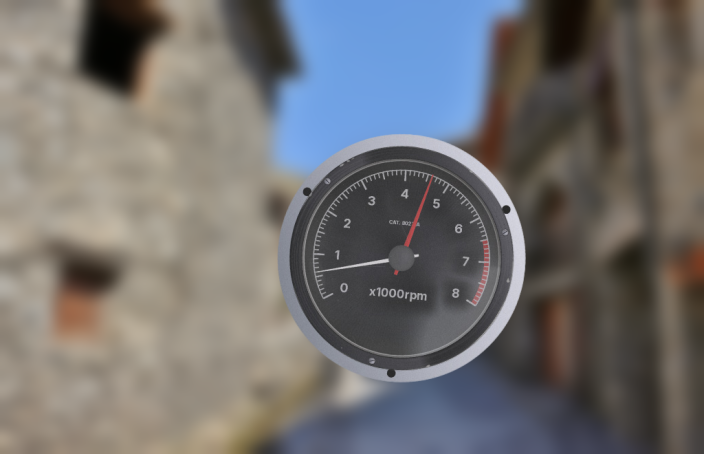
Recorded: 4600rpm
